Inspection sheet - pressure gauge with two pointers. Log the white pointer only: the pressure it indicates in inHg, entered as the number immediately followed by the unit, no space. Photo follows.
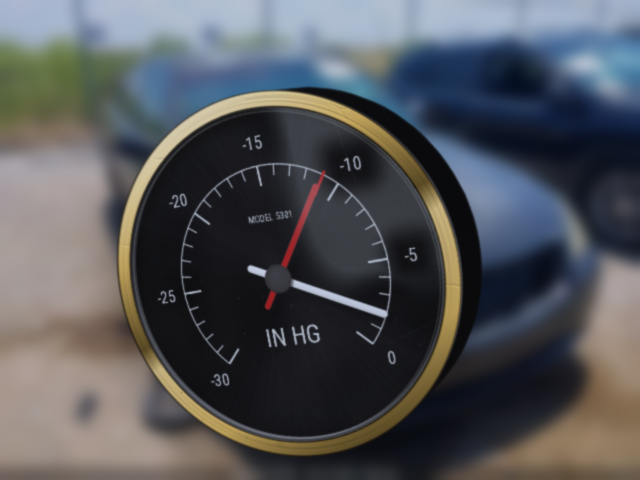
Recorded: -2inHg
